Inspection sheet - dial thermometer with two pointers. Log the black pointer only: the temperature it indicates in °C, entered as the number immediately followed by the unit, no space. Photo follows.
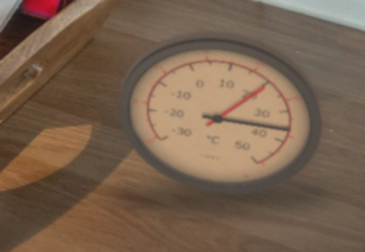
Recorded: 35°C
